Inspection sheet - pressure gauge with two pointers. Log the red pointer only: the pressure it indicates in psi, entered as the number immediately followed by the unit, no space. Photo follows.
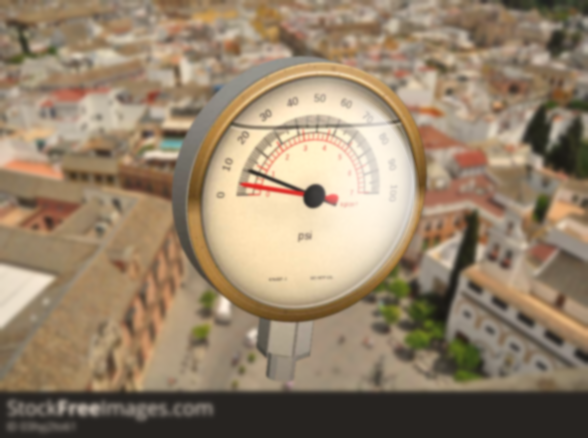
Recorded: 5psi
